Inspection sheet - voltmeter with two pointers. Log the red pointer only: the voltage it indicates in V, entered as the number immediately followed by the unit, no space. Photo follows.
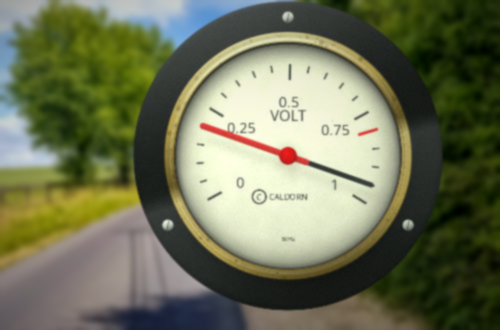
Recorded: 0.2V
